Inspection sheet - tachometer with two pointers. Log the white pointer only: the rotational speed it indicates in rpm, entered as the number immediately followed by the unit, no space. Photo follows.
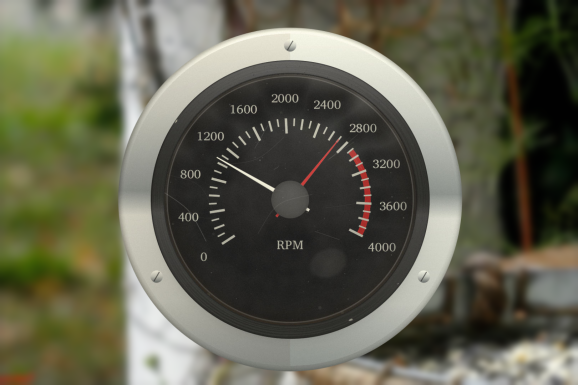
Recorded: 1050rpm
